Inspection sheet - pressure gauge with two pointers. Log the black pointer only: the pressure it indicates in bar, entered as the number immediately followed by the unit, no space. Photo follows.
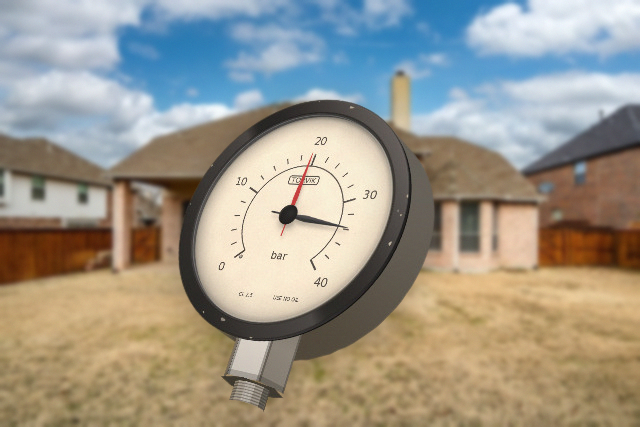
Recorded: 34bar
